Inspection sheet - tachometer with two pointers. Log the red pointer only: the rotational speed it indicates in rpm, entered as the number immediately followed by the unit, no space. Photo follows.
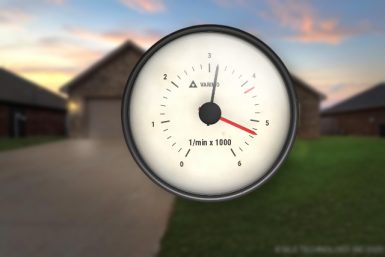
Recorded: 5300rpm
